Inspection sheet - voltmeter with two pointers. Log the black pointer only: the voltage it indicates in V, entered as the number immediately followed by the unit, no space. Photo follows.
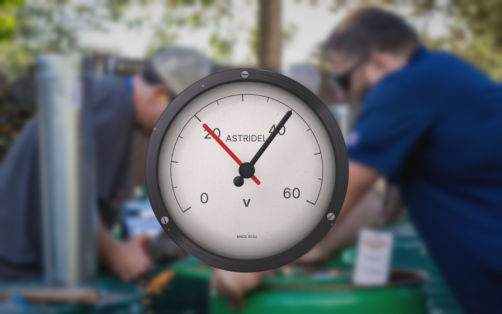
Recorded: 40V
